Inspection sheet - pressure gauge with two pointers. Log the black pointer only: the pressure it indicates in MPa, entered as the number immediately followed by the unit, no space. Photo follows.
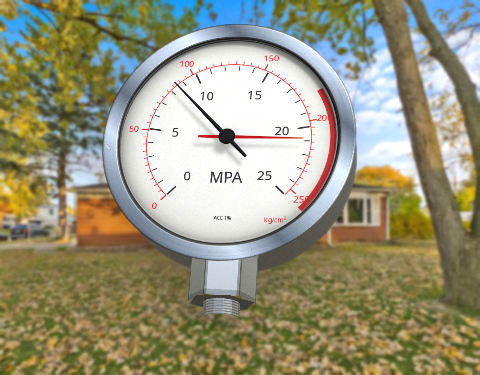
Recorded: 8.5MPa
